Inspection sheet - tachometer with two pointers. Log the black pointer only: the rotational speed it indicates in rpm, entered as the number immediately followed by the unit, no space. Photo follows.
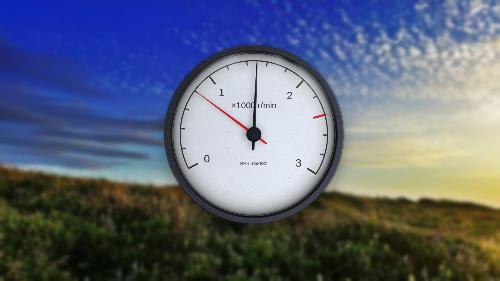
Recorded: 1500rpm
